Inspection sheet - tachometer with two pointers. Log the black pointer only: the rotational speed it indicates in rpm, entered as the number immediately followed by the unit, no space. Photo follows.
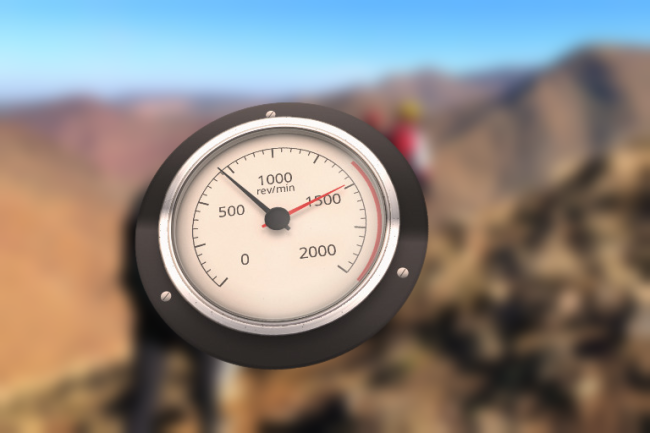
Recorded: 700rpm
